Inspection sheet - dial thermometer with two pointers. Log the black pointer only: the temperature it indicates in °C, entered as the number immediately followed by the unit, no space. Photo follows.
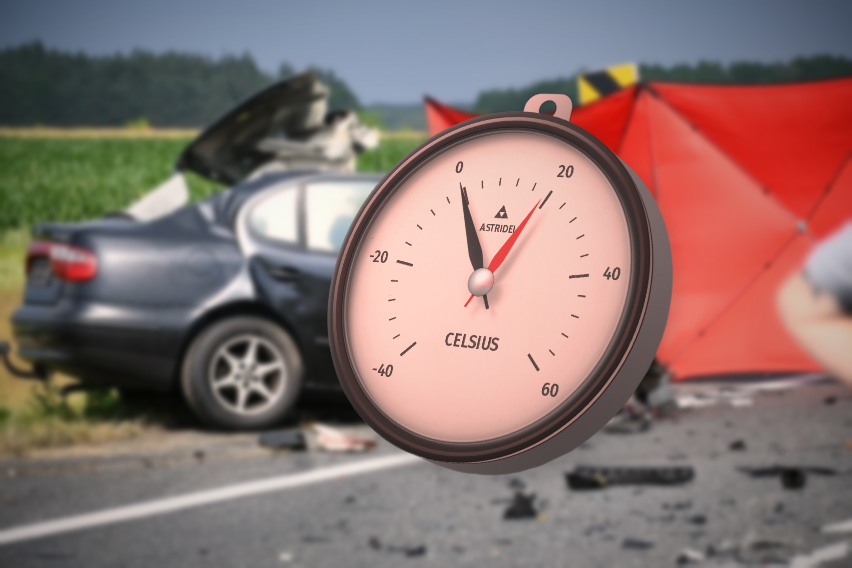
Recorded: 0°C
